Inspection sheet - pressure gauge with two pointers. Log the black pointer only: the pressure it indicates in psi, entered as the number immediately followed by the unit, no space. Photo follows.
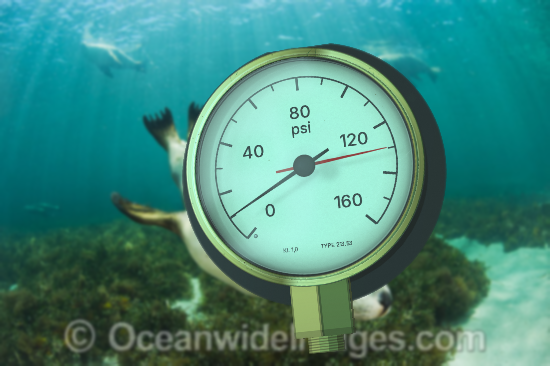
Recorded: 10psi
